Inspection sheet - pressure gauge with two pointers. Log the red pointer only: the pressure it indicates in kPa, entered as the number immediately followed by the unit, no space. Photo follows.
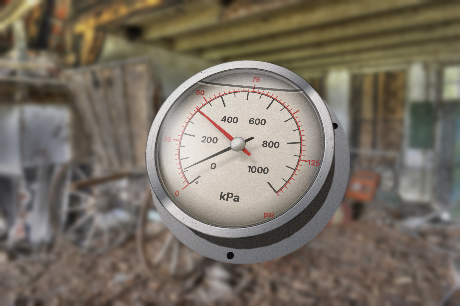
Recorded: 300kPa
